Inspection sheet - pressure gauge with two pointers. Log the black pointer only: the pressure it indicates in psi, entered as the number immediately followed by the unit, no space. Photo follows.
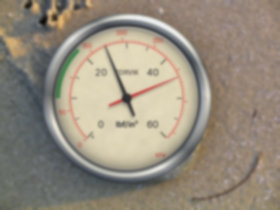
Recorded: 25psi
